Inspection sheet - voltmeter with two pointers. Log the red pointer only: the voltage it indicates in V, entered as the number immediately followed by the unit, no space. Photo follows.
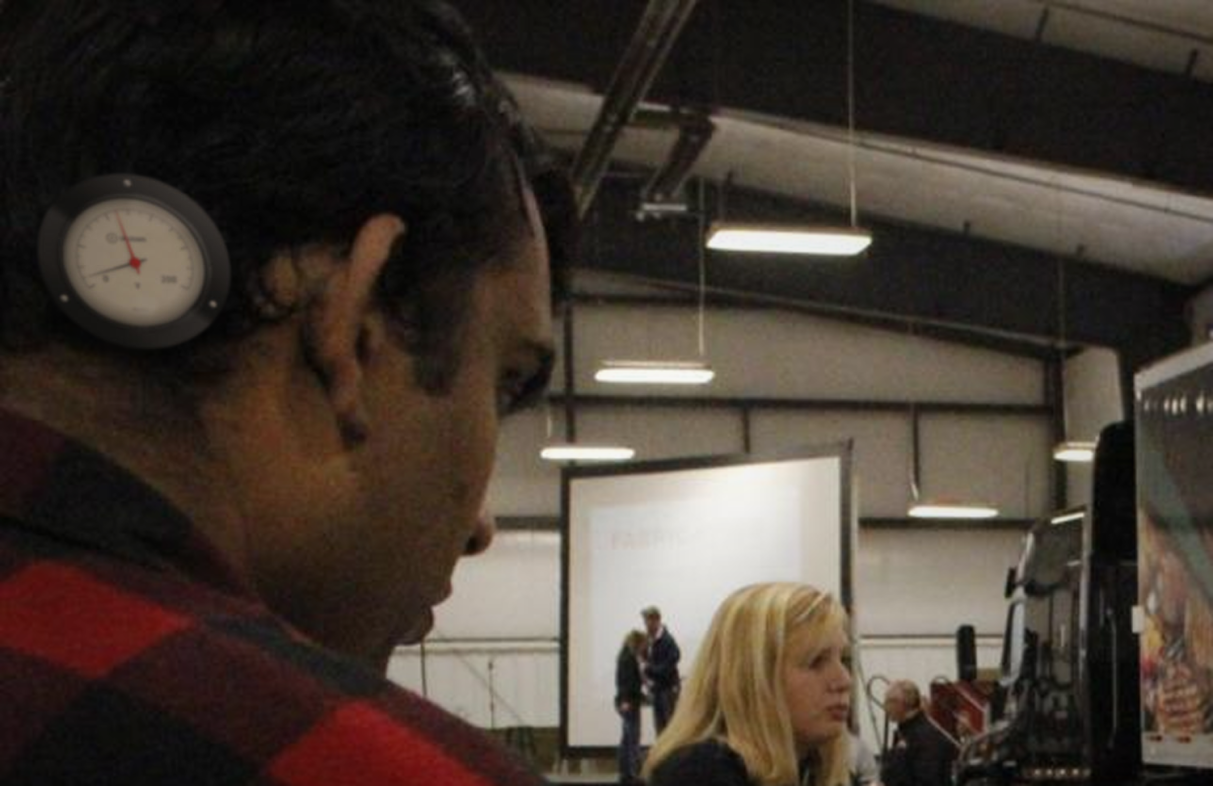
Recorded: 90V
